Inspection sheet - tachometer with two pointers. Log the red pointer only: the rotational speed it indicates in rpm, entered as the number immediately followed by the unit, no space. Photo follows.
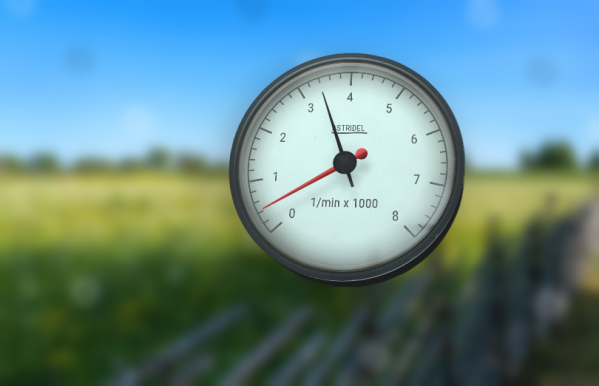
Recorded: 400rpm
